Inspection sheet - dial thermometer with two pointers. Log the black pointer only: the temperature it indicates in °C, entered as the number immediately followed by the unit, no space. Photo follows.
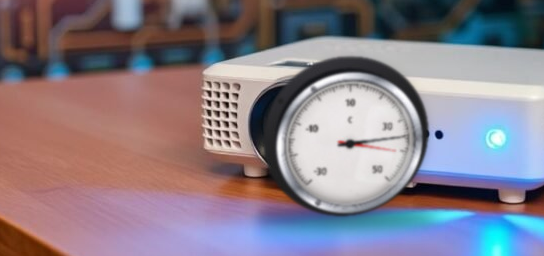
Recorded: 35°C
